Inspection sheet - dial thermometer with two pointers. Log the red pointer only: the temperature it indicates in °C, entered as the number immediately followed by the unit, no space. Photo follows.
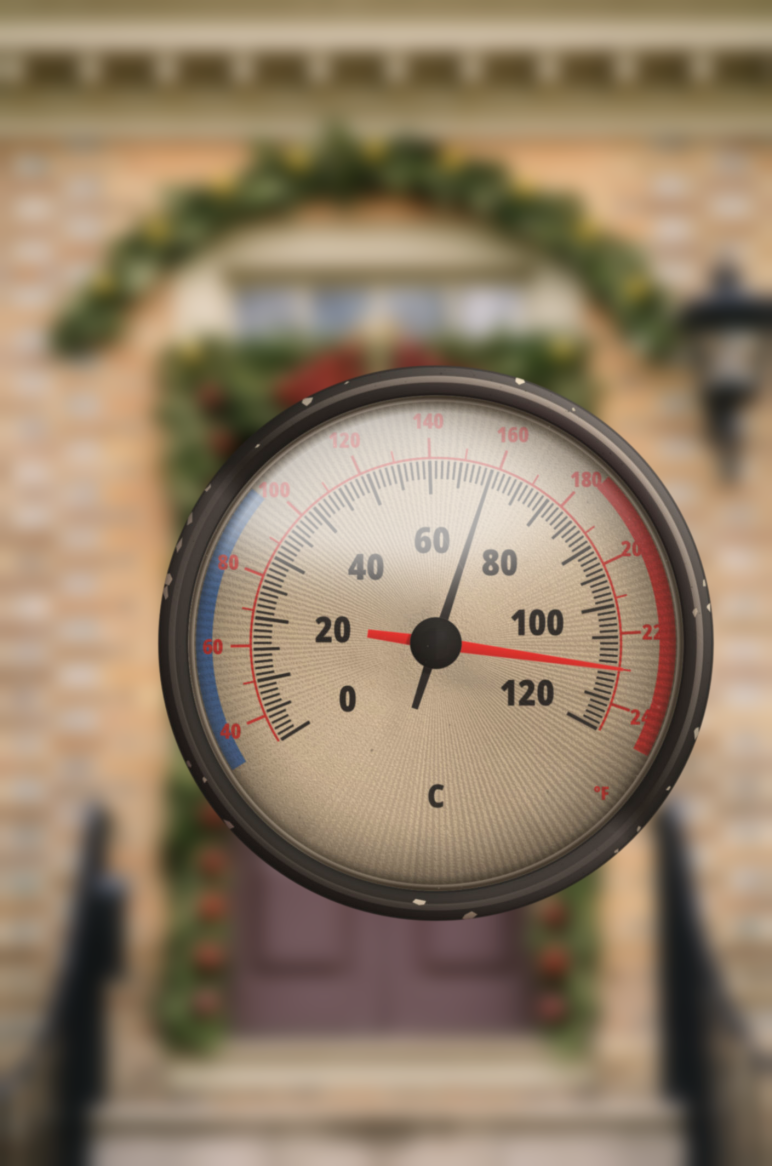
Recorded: 110°C
